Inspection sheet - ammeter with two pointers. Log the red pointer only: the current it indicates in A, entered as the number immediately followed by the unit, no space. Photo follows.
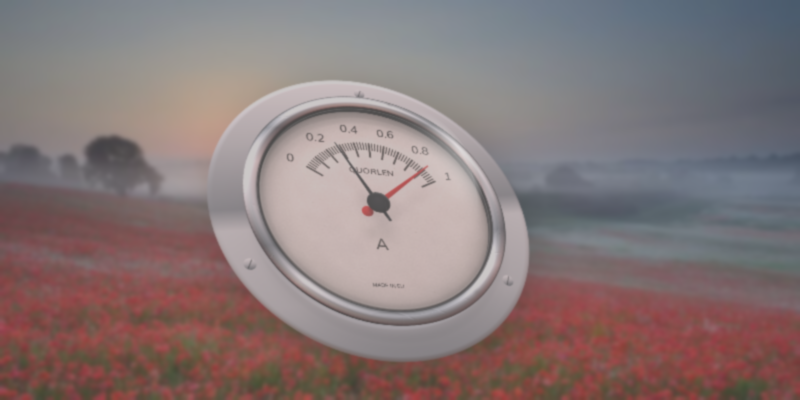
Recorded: 0.9A
